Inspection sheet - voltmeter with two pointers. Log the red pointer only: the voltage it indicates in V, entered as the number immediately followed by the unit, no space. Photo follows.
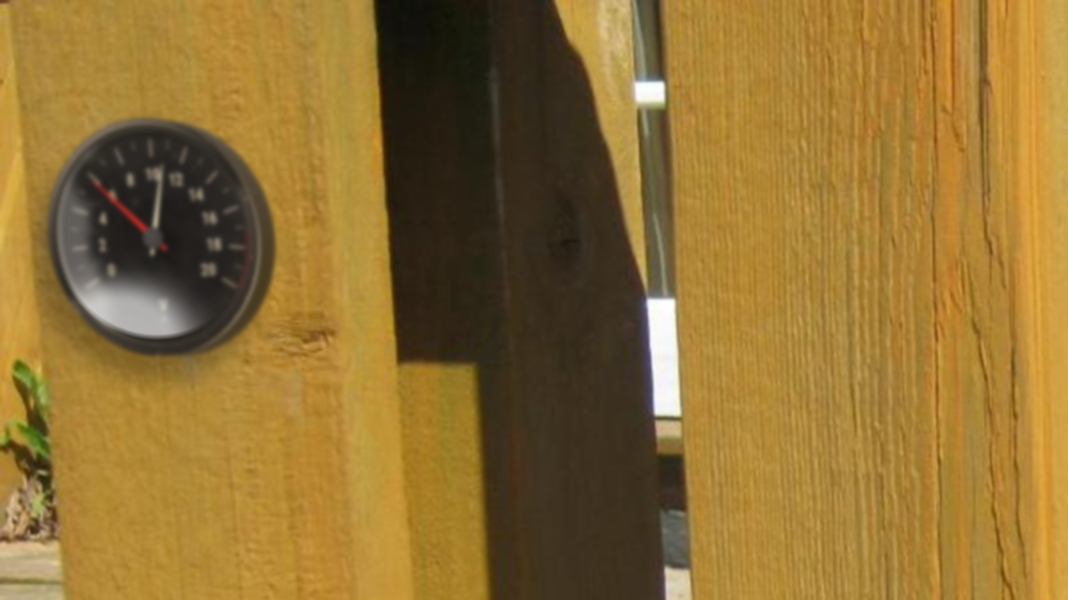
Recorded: 6V
